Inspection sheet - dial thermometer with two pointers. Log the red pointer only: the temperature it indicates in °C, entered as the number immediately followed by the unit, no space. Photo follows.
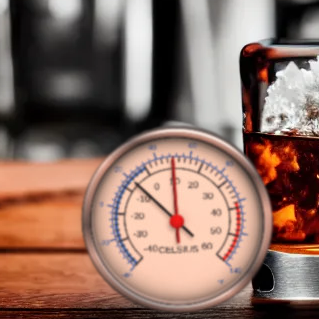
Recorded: 10°C
